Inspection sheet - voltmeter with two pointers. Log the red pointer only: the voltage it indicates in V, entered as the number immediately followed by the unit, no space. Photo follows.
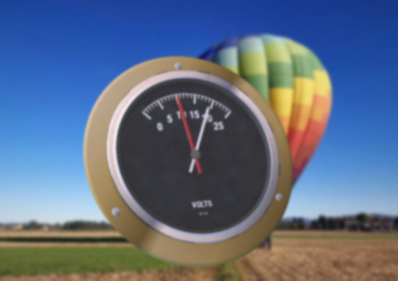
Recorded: 10V
